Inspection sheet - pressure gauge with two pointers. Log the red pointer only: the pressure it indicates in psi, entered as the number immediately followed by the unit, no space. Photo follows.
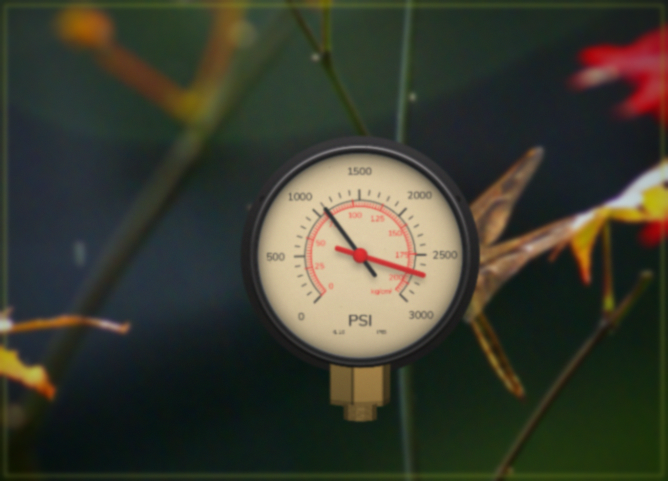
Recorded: 2700psi
